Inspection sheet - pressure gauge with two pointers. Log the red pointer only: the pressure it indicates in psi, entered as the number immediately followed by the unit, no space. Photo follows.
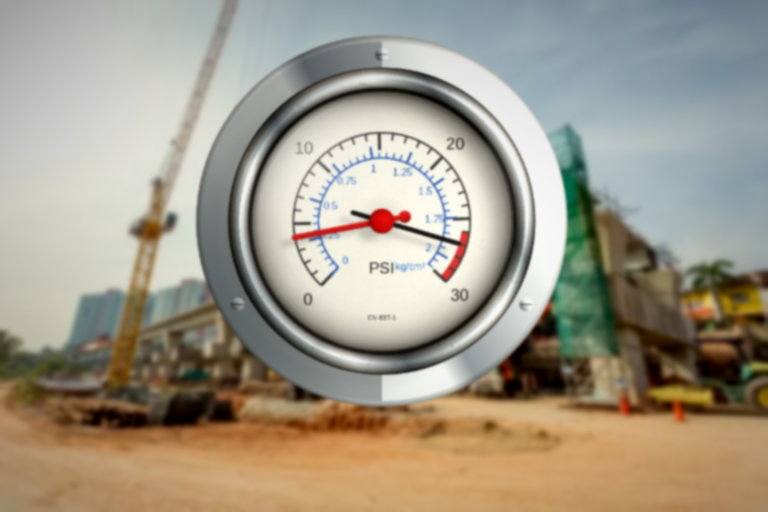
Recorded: 4psi
